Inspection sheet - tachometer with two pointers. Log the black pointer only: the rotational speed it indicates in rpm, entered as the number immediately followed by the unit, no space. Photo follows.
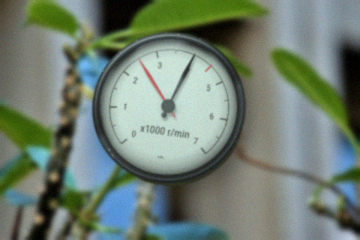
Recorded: 4000rpm
